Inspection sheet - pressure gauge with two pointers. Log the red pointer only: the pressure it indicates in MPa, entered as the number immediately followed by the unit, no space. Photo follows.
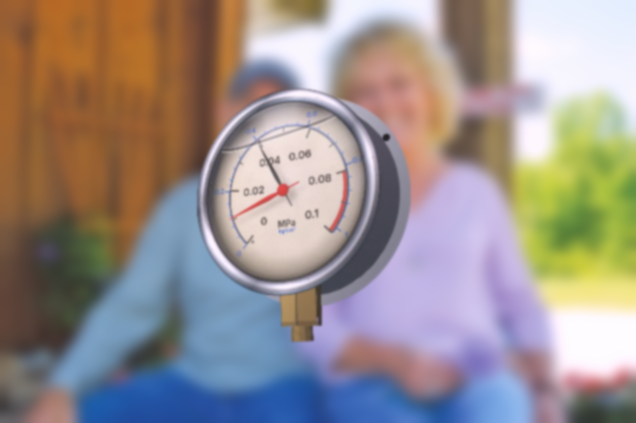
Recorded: 0.01MPa
